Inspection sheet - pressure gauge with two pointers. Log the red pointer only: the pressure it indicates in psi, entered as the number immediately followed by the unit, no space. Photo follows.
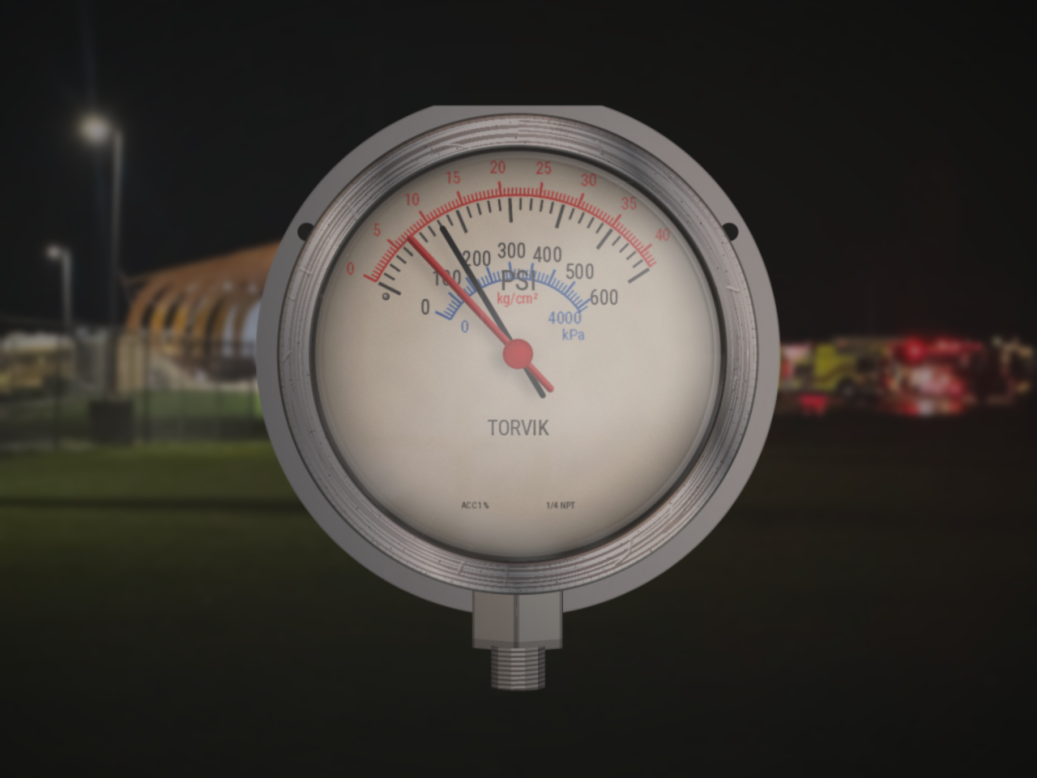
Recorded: 100psi
